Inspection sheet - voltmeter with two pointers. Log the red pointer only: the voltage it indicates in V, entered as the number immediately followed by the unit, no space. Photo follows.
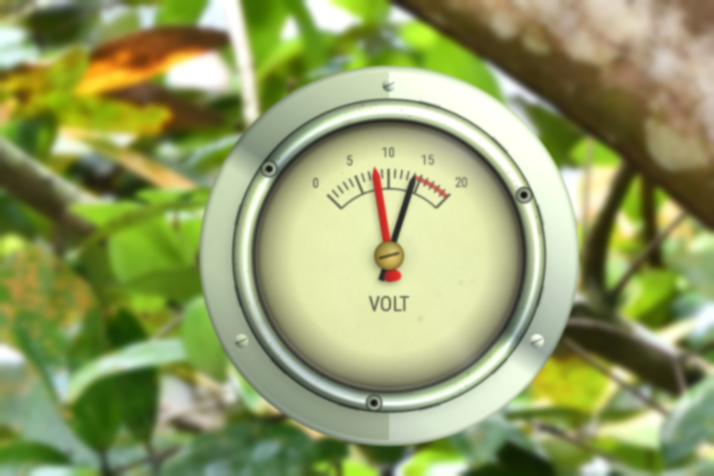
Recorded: 8V
